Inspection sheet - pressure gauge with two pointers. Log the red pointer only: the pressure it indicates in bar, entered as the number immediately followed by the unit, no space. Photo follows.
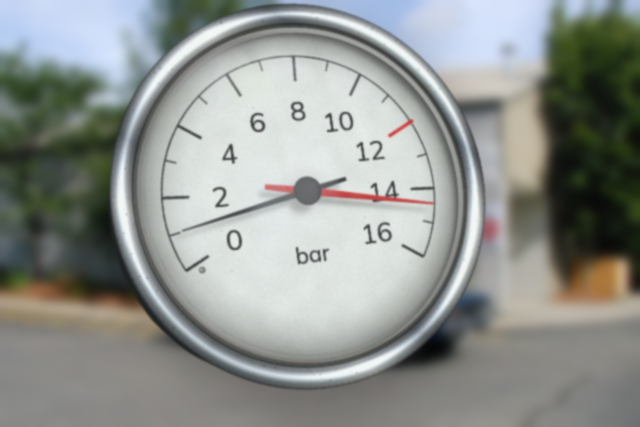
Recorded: 14.5bar
